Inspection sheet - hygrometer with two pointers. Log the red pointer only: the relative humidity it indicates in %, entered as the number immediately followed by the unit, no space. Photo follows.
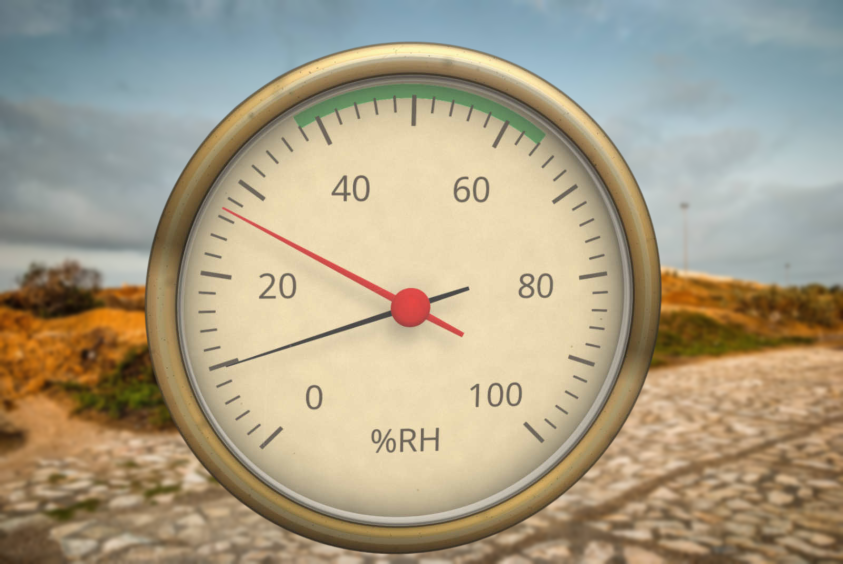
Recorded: 27%
